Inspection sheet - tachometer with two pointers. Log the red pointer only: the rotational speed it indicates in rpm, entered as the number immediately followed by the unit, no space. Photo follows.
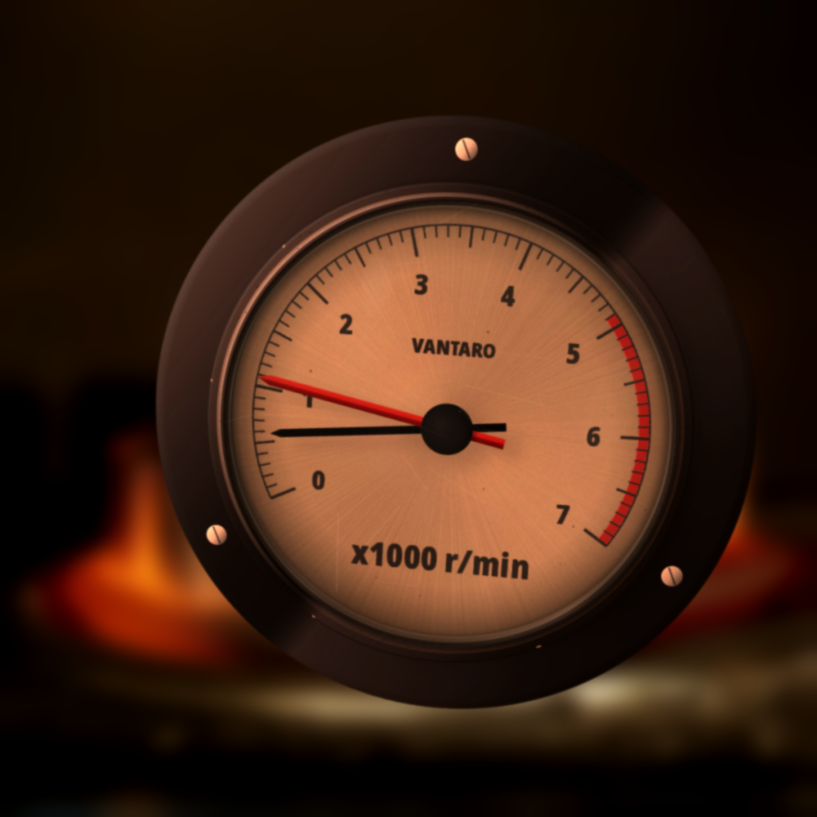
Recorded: 1100rpm
